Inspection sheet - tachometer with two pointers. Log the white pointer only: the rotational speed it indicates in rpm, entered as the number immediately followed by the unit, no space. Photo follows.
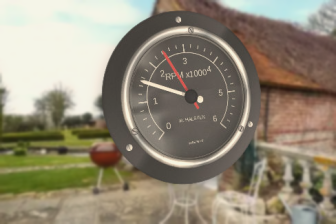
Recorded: 1500rpm
